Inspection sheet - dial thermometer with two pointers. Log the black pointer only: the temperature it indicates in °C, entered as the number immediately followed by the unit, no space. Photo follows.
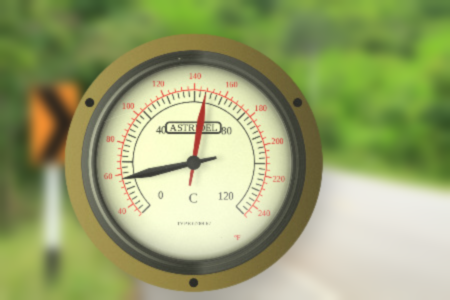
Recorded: 14°C
